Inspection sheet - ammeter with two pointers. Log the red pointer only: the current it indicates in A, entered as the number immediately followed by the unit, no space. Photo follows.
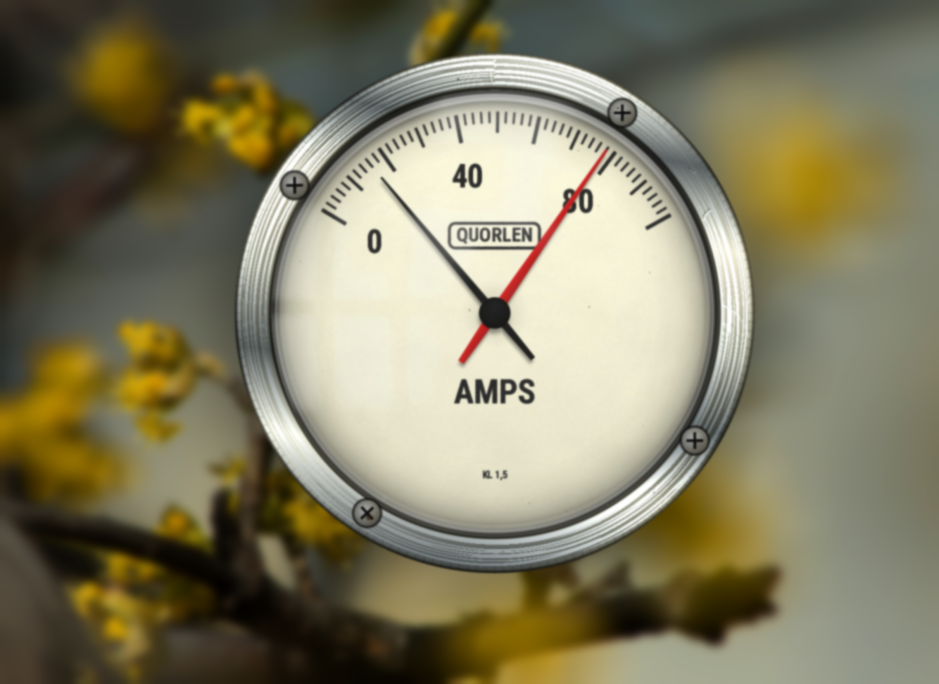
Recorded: 78A
